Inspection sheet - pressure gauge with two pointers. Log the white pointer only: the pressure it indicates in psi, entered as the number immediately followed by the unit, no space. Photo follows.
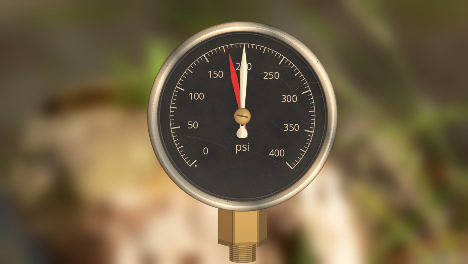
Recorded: 200psi
